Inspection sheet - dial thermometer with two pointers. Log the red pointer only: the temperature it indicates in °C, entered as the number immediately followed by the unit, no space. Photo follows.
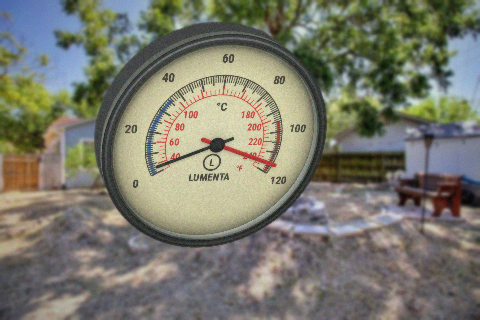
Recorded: 115°C
